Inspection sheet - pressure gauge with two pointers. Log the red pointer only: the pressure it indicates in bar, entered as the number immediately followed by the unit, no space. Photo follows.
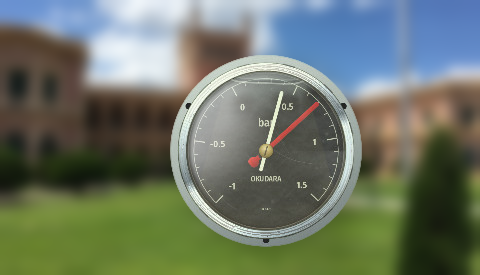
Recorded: 0.7bar
